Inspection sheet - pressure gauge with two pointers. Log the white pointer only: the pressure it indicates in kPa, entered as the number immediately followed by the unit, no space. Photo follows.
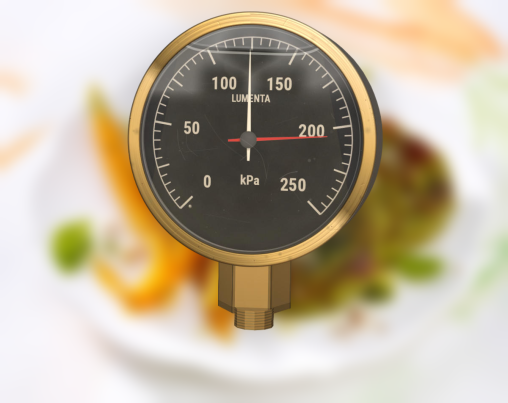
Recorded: 125kPa
